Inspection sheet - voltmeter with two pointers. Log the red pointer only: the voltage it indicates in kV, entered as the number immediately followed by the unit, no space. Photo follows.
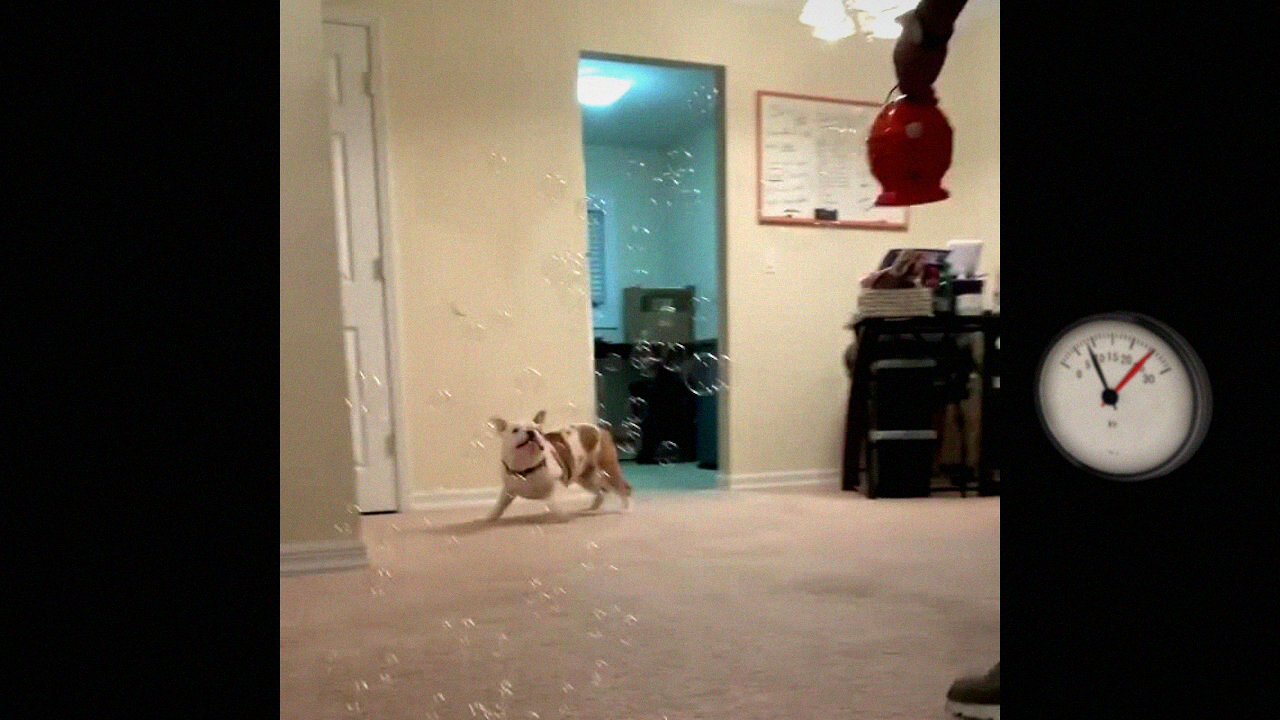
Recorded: 25kV
